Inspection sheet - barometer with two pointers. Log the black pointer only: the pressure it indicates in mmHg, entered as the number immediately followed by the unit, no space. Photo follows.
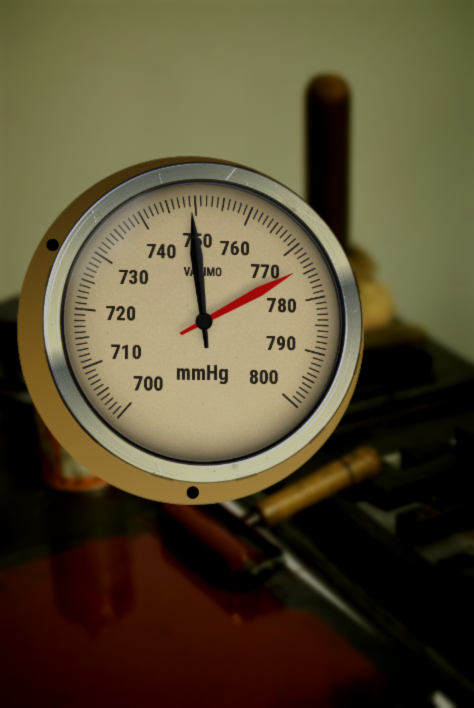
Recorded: 749mmHg
